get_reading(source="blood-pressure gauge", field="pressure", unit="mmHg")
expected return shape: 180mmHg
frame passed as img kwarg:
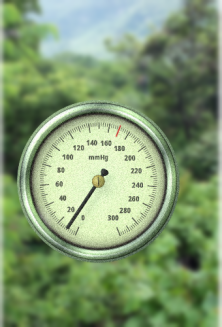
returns 10mmHg
